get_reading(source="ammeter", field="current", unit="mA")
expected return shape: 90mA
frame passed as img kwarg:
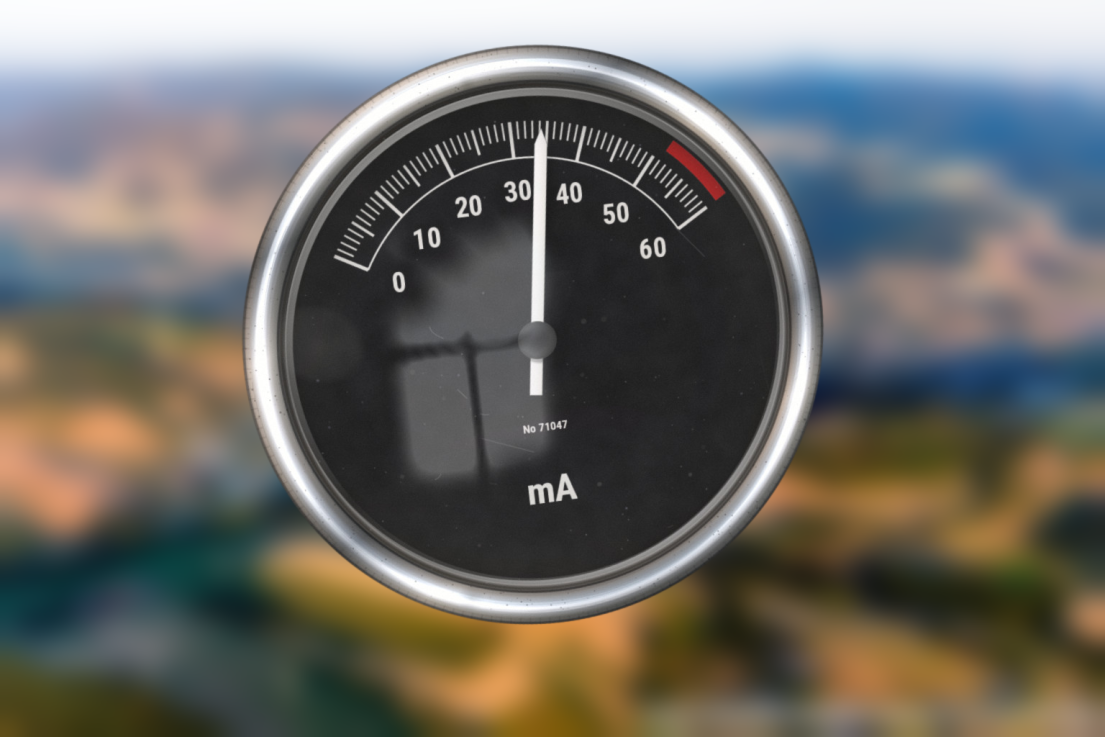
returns 34mA
